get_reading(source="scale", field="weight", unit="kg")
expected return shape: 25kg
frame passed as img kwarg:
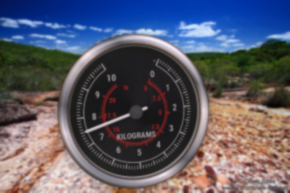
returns 7.5kg
